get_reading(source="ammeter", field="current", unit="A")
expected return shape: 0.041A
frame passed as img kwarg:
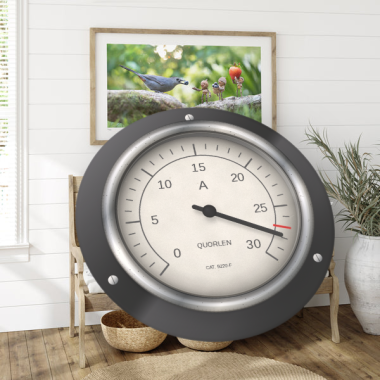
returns 28A
